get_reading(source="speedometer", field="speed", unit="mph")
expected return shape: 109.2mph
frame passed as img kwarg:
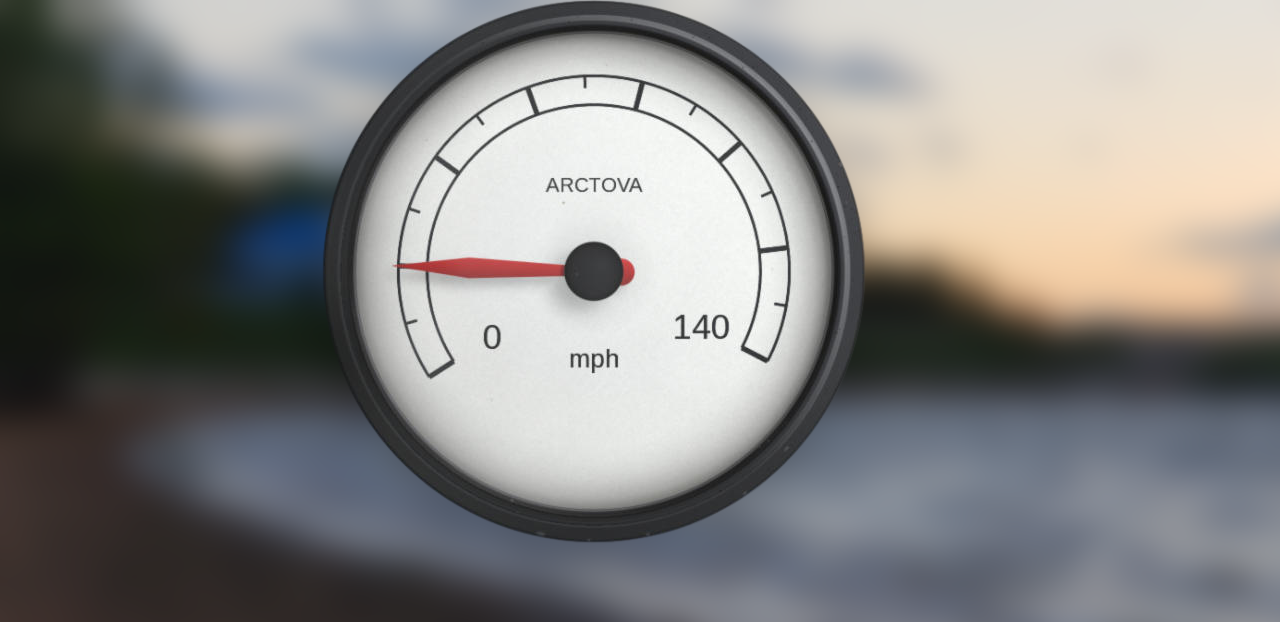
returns 20mph
